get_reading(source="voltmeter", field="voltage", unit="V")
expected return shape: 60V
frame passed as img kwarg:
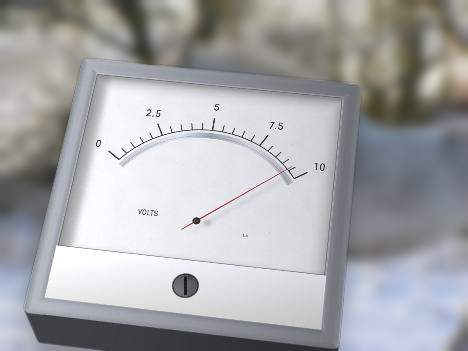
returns 9.5V
